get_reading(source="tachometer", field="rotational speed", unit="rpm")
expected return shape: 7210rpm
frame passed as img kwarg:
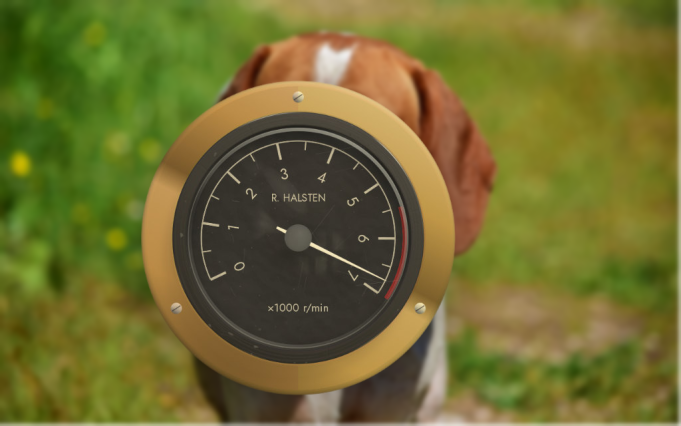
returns 6750rpm
